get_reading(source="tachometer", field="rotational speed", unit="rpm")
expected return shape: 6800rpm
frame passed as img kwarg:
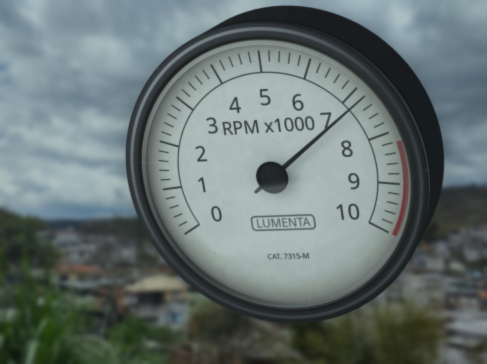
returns 7200rpm
